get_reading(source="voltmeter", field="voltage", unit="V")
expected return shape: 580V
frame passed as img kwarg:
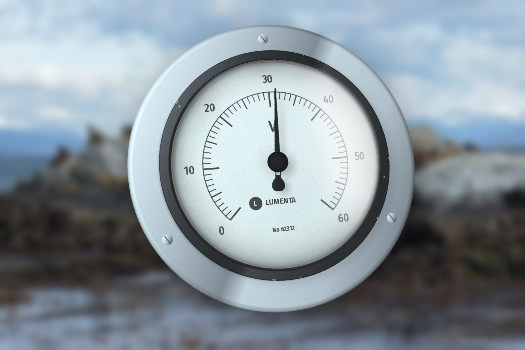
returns 31V
